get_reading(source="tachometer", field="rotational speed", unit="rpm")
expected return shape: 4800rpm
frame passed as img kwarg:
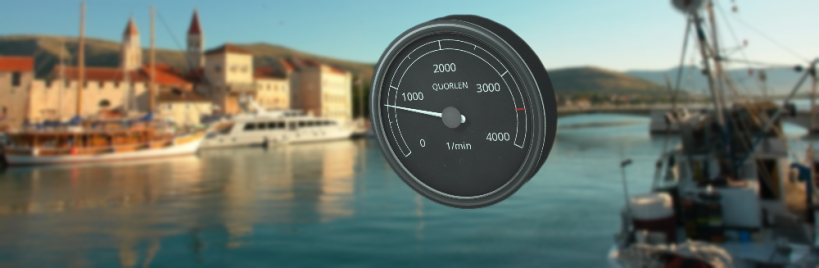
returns 750rpm
